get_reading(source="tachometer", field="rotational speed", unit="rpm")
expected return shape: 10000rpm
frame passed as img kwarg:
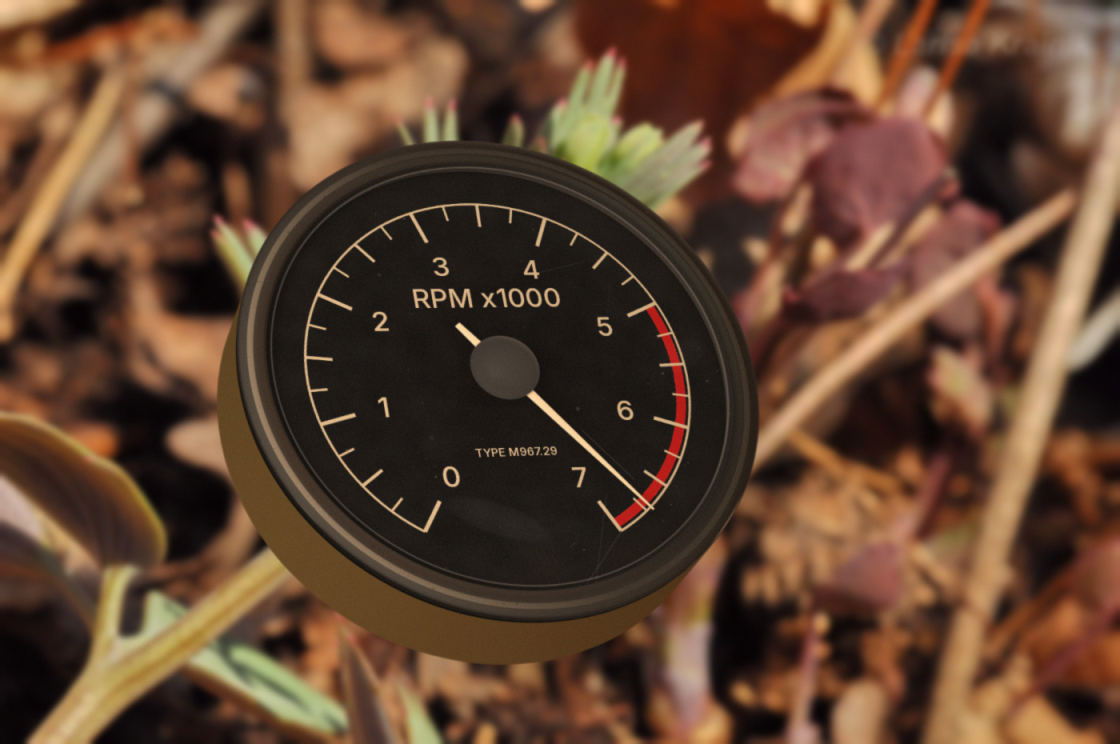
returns 6750rpm
